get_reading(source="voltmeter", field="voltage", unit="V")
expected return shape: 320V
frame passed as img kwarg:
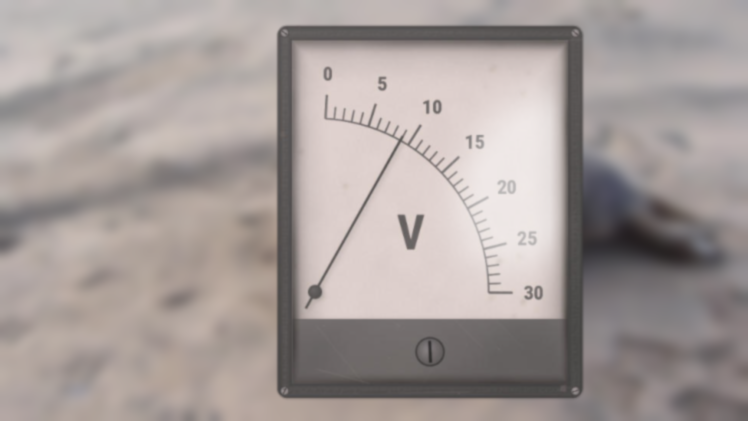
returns 9V
